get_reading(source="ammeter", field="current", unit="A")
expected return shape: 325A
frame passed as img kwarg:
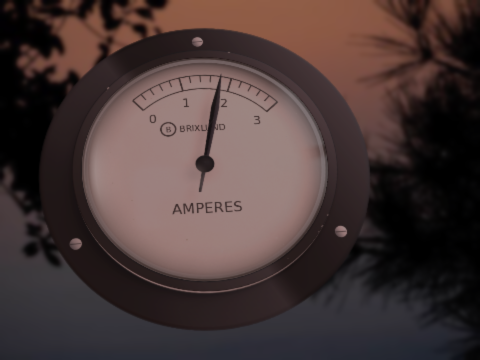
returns 1.8A
